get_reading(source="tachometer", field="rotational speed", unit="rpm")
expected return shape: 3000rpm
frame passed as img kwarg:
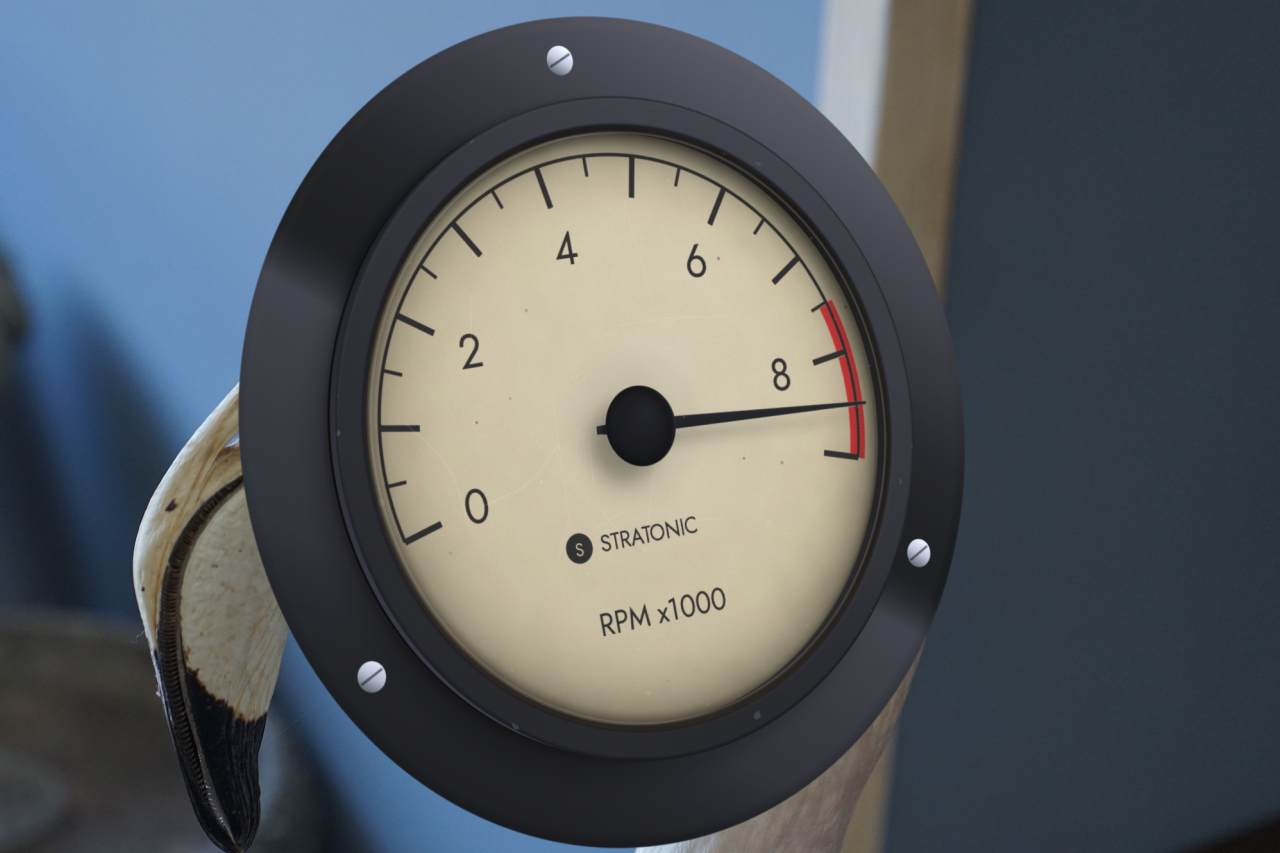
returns 8500rpm
